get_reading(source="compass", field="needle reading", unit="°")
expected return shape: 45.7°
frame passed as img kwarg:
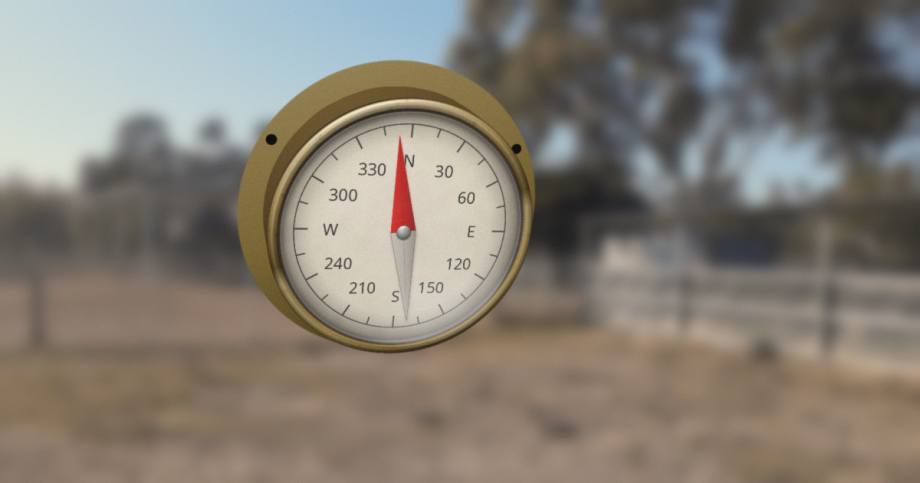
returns 352.5°
